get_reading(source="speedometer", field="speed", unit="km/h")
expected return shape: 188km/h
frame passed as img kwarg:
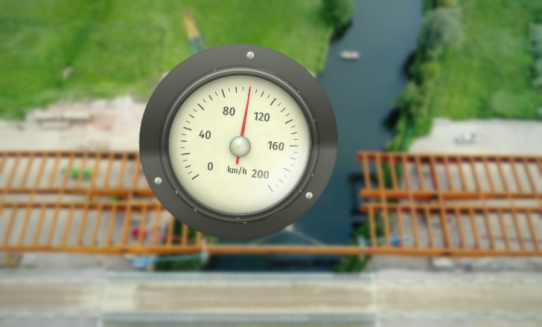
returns 100km/h
